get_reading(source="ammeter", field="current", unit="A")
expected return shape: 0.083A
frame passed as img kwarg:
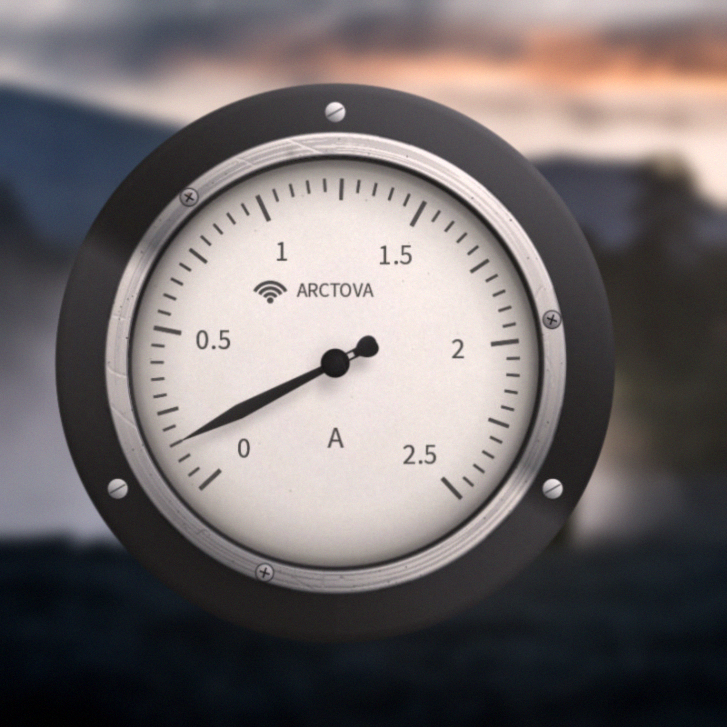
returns 0.15A
